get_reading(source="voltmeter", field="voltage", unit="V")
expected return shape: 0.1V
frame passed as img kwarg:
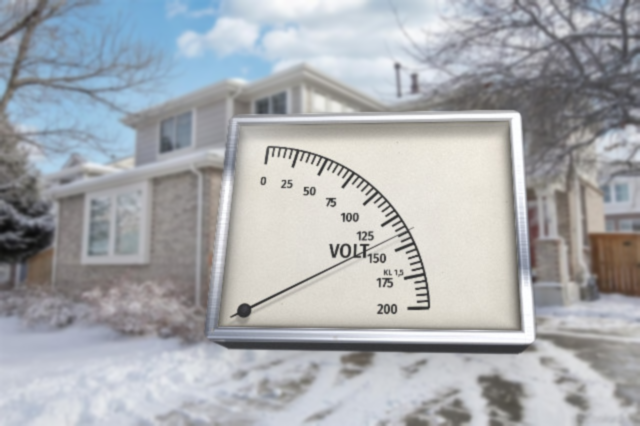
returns 140V
